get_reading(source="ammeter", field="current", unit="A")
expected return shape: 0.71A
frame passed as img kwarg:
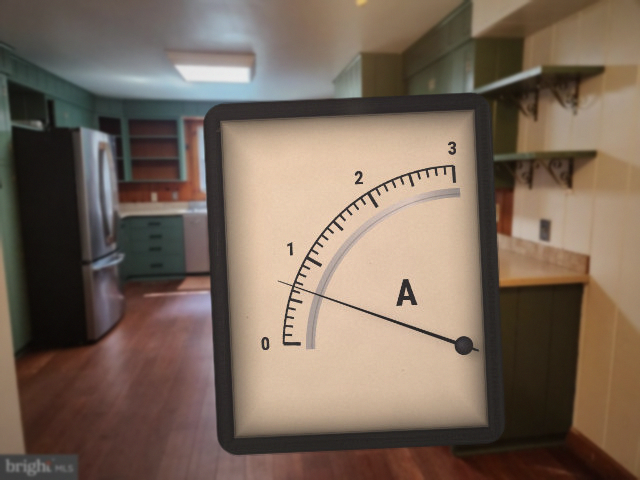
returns 0.65A
